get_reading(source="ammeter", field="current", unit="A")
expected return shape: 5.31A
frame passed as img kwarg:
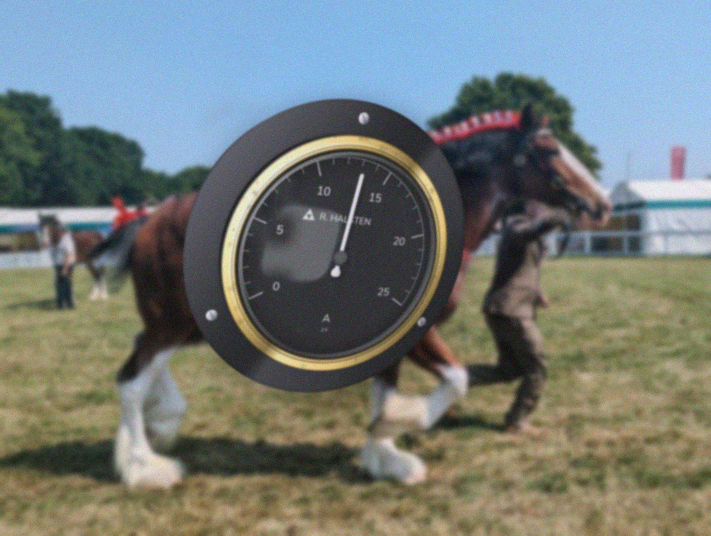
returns 13A
